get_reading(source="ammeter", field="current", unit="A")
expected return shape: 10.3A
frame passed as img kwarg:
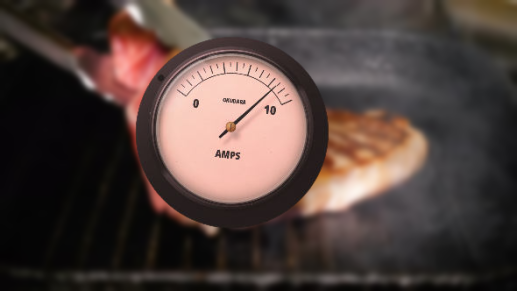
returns 8.5A
